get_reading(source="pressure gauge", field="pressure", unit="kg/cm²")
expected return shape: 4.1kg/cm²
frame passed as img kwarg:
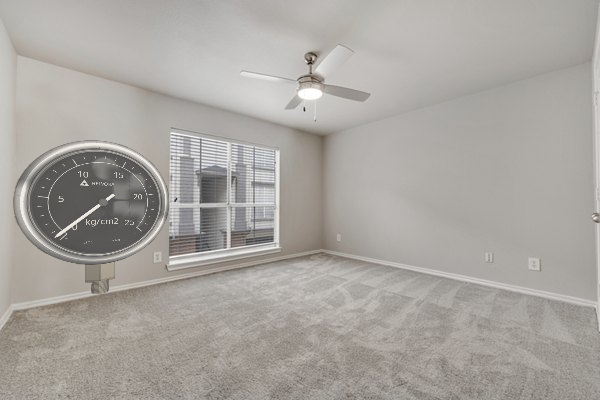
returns 0.5kg/cm²
